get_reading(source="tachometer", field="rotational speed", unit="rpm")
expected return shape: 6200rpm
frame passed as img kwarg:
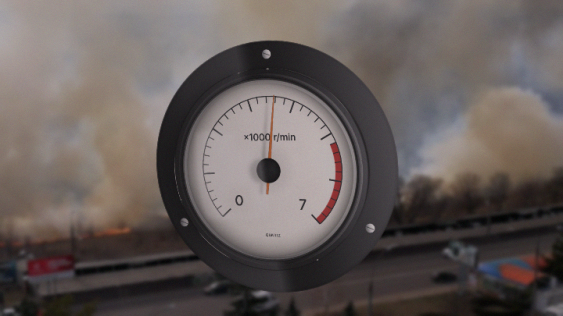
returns 3600rpm
